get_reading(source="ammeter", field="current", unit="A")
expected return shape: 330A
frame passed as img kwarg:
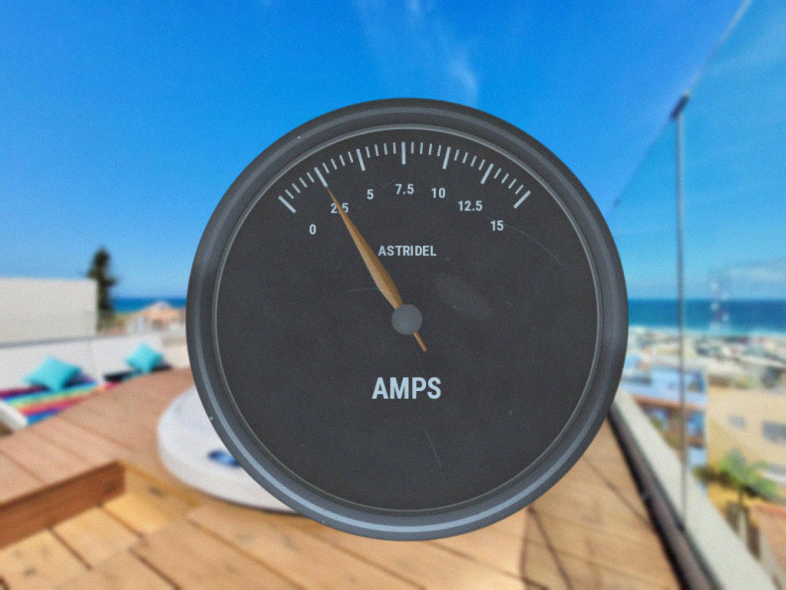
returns 2.5A
